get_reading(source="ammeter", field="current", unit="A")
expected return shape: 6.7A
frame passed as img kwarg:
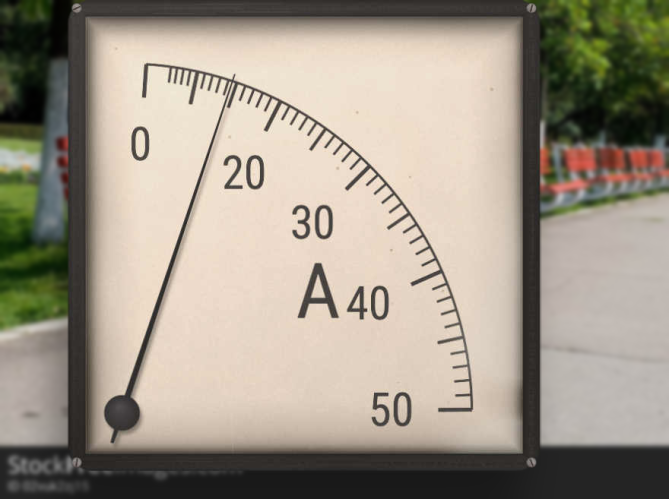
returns 14.5A
